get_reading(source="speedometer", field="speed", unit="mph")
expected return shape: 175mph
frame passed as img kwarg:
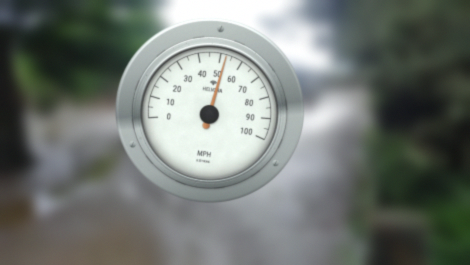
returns 52.5mph
